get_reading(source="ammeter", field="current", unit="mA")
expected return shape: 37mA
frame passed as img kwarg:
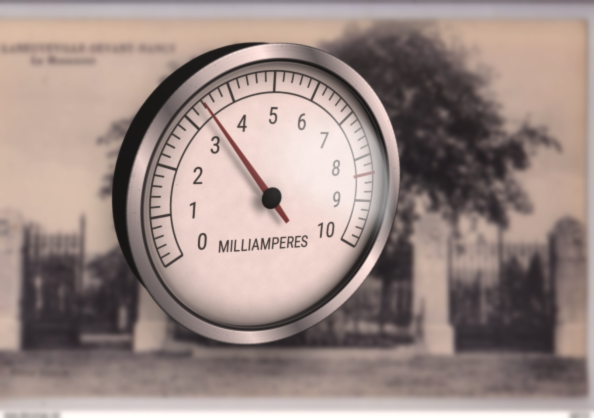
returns 3.4mA
